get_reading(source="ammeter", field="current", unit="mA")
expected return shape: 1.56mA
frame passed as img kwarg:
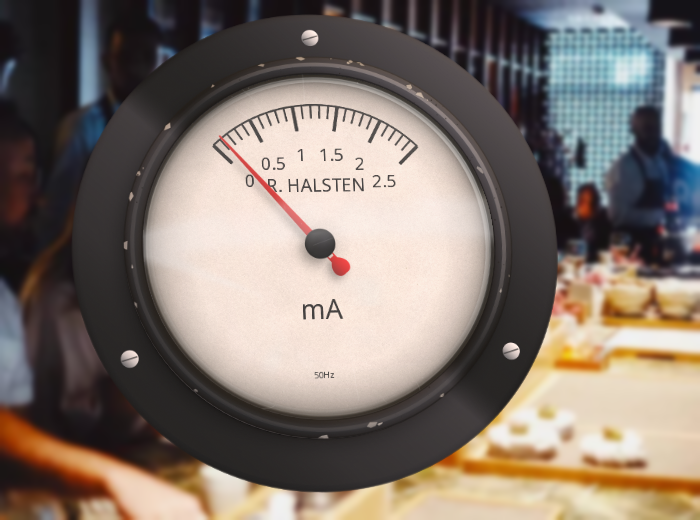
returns 0.1mA
